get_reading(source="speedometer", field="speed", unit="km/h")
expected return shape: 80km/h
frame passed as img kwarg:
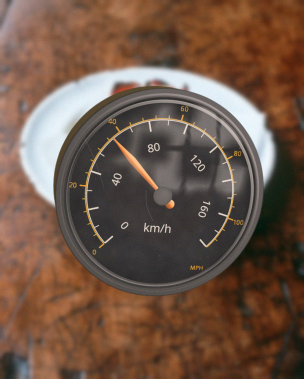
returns 60km/h
